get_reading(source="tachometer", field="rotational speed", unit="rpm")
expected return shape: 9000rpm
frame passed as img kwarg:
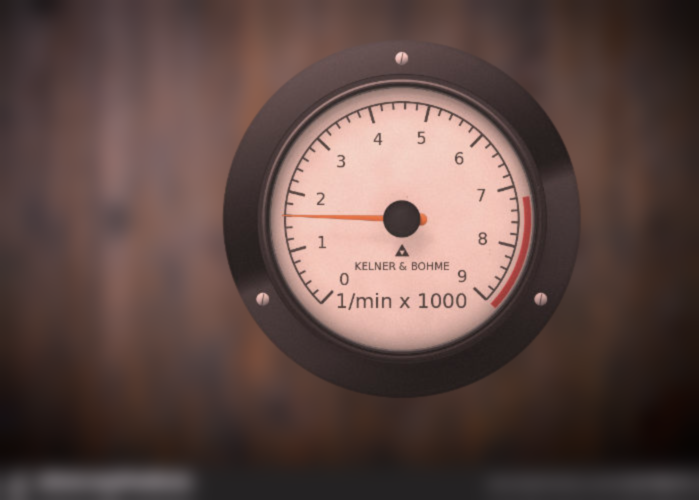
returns 1600rpm
